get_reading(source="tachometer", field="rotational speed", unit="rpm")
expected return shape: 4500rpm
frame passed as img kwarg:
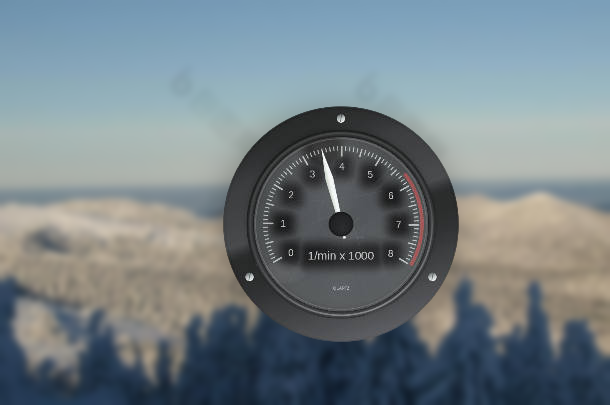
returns 3500rpm
